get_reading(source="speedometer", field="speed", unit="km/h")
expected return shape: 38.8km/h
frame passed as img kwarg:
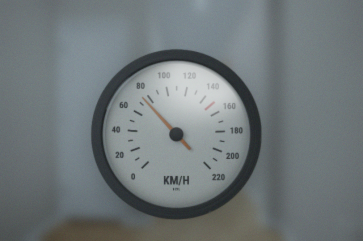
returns 75km/h
